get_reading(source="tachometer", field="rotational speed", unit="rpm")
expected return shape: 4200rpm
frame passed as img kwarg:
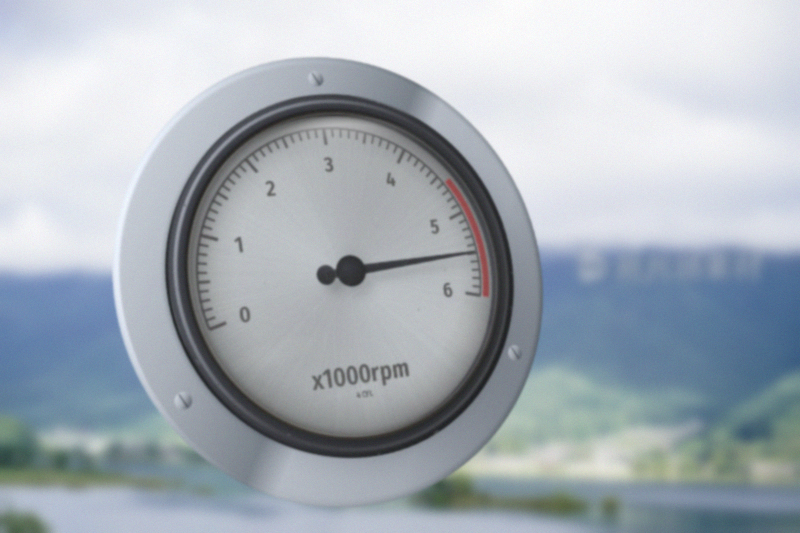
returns 5500rpm
